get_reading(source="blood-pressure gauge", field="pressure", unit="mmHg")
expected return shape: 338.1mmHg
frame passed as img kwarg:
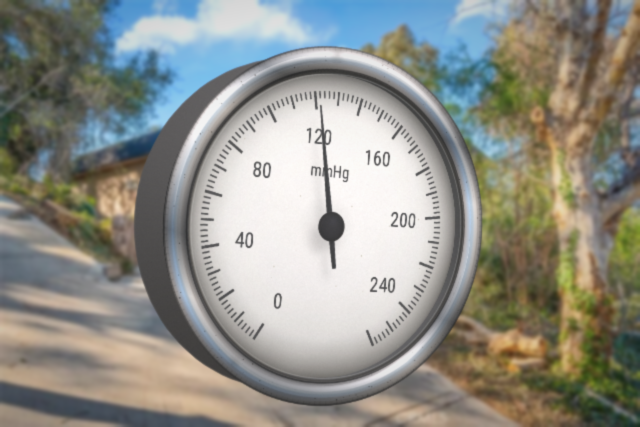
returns 120mmHg
